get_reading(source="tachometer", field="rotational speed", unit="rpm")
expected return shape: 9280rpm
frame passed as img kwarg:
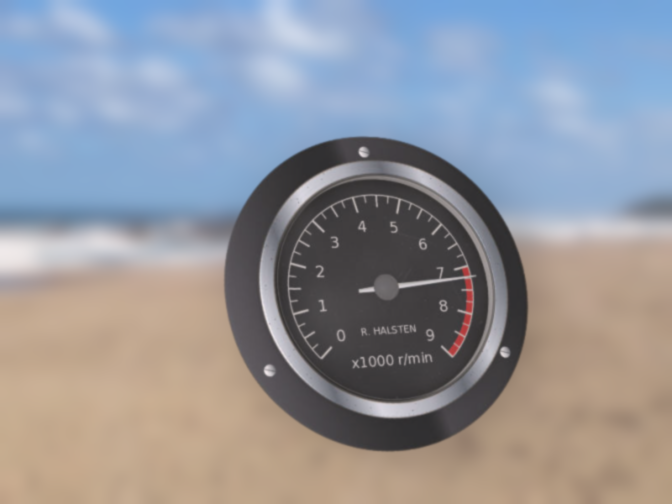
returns 7250rpm
